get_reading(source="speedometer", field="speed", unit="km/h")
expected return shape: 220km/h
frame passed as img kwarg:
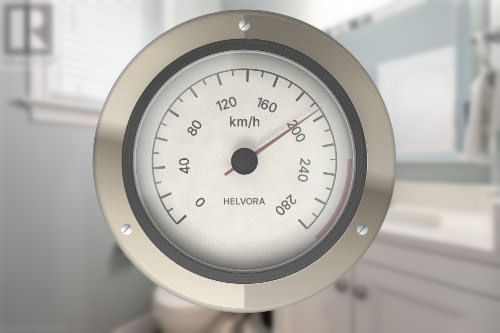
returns 195km/h
